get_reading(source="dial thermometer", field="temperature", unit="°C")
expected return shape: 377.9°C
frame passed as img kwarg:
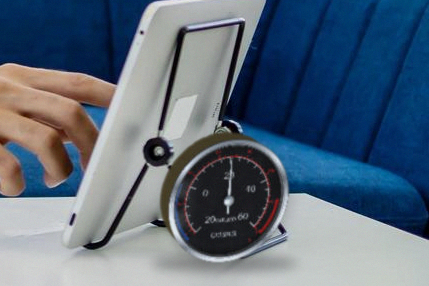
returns 20°C
